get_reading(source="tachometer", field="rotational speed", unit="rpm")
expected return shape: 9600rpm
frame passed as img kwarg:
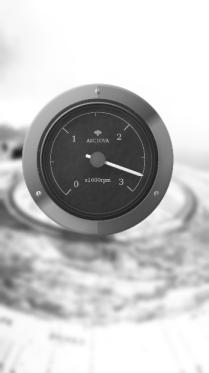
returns 2750rpm
